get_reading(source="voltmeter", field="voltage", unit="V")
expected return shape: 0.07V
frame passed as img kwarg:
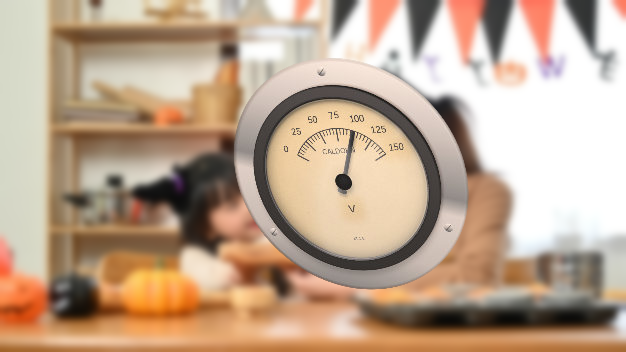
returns 100V
